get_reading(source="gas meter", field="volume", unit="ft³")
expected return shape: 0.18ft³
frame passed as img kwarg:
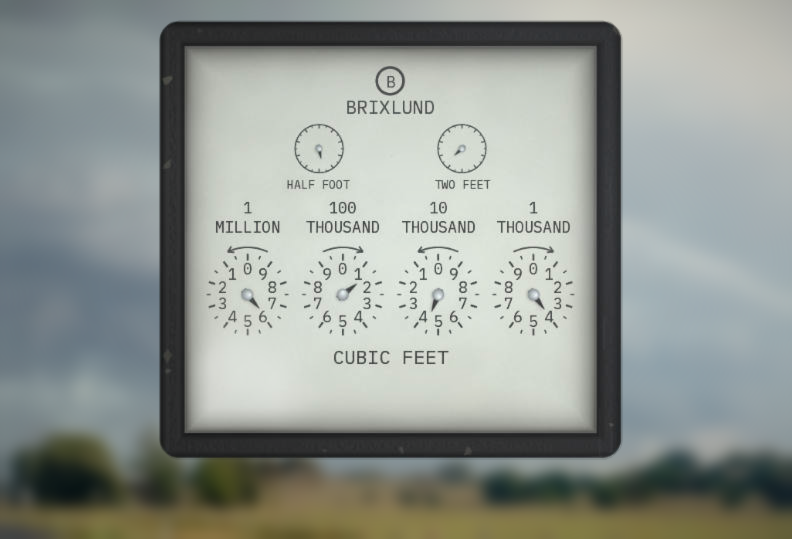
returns 614400ft³
